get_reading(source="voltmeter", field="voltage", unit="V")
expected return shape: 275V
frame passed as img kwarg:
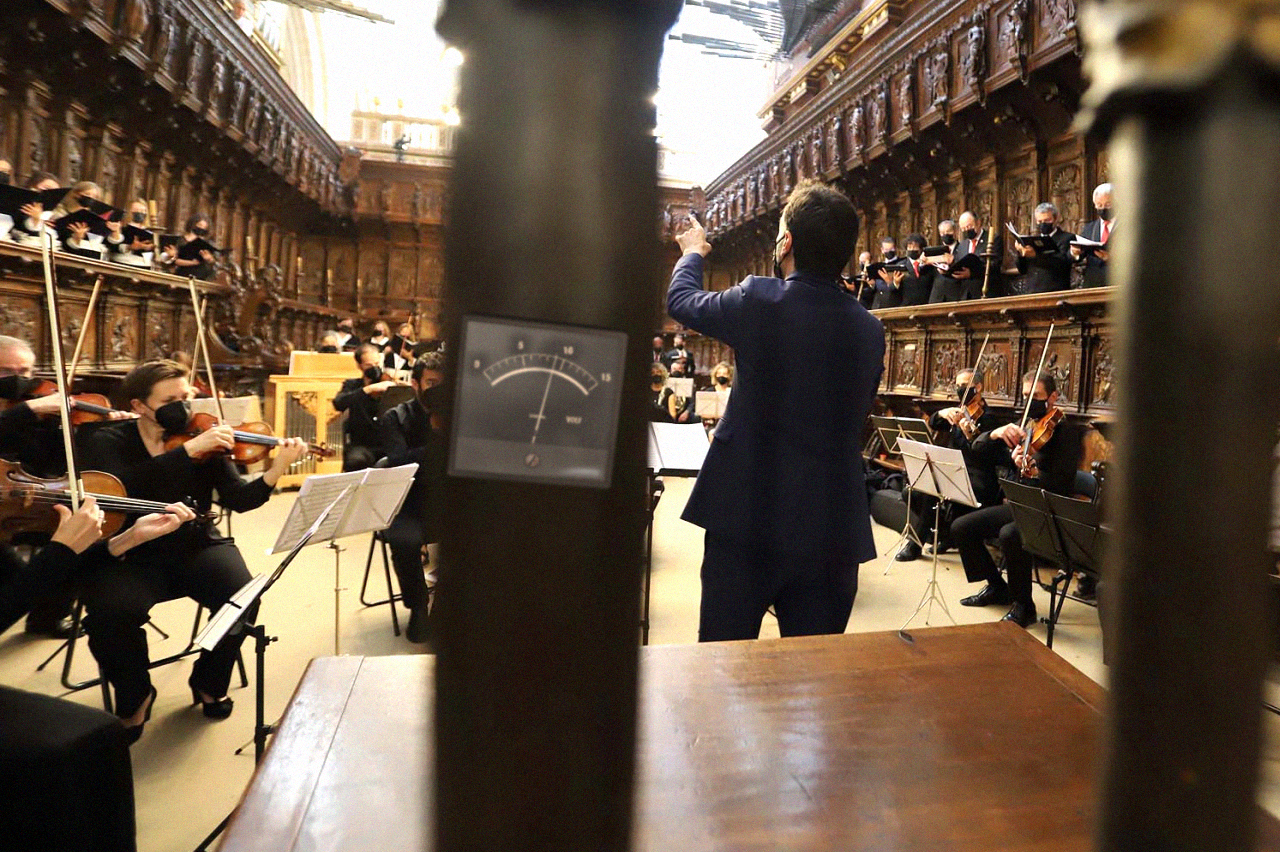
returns 9V
